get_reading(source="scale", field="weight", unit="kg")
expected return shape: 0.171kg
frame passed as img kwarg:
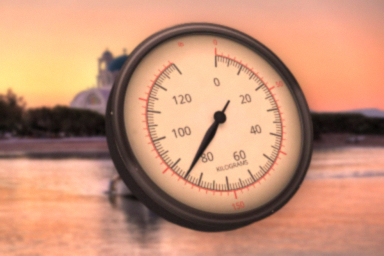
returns 85kg
